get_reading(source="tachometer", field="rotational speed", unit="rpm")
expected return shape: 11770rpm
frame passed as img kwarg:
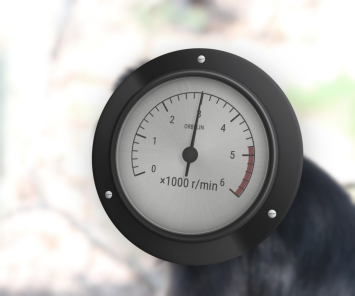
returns 3000rpm
